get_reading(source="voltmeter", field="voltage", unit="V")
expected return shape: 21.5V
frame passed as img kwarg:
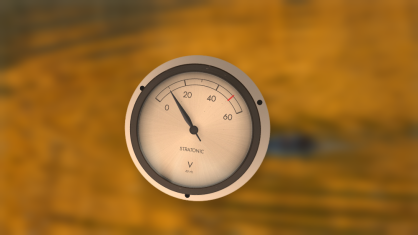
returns 10V
